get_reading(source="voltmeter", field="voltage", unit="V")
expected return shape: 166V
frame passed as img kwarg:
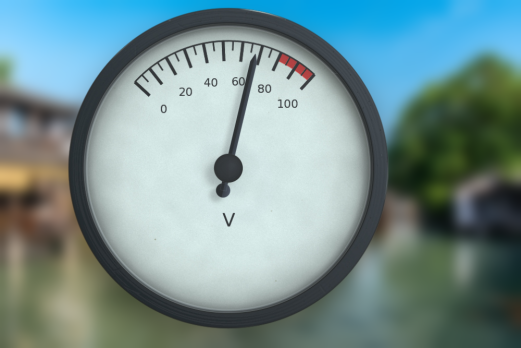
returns 67.5V
